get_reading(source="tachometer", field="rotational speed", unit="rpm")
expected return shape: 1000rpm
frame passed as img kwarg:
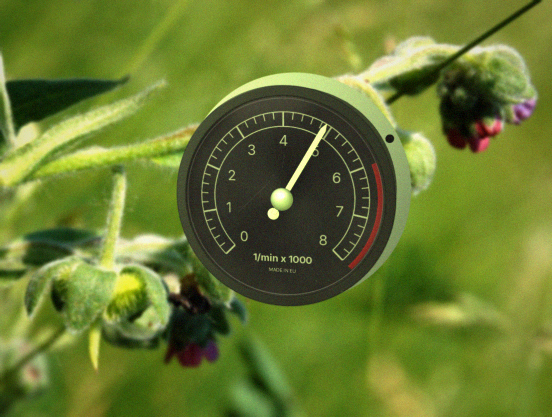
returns 4900rpm
